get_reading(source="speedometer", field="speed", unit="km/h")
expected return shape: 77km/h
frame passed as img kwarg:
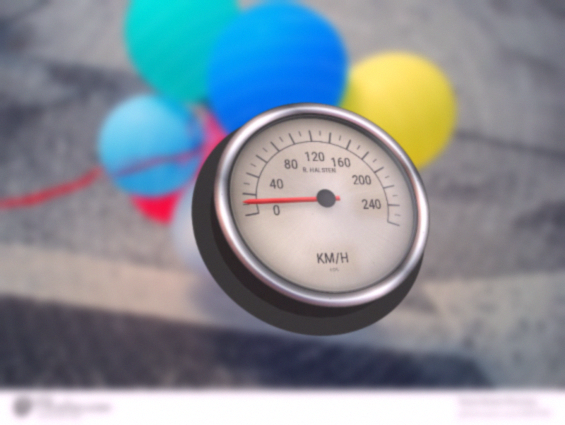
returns 10km/h
